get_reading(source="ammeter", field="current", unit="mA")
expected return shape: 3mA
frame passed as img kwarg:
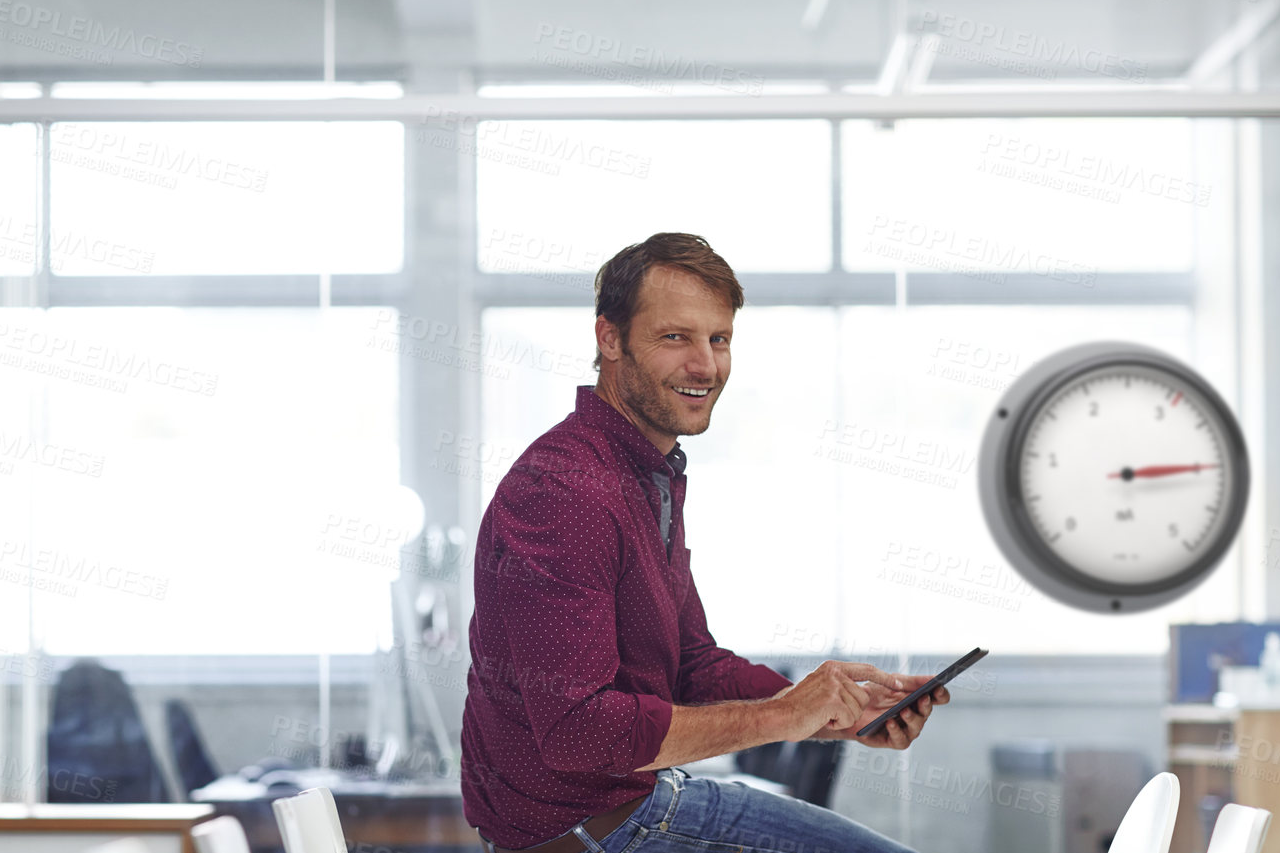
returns 4mA
